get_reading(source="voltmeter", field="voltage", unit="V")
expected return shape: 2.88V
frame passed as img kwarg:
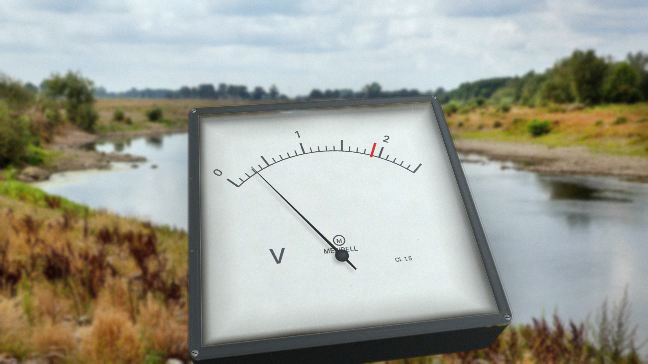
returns 0.3V
